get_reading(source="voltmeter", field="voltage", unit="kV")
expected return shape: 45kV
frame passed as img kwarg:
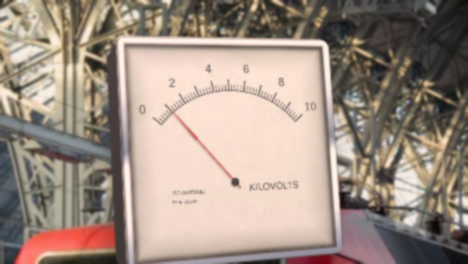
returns 1kV
